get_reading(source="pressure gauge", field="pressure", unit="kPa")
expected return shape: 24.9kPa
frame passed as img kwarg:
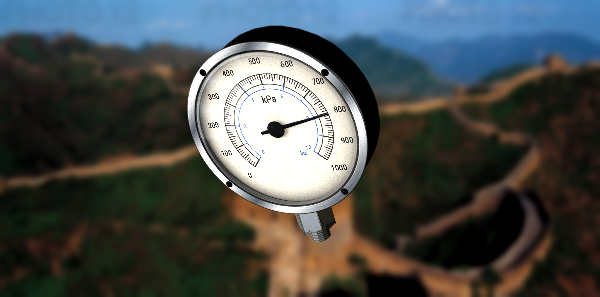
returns 800kPa
